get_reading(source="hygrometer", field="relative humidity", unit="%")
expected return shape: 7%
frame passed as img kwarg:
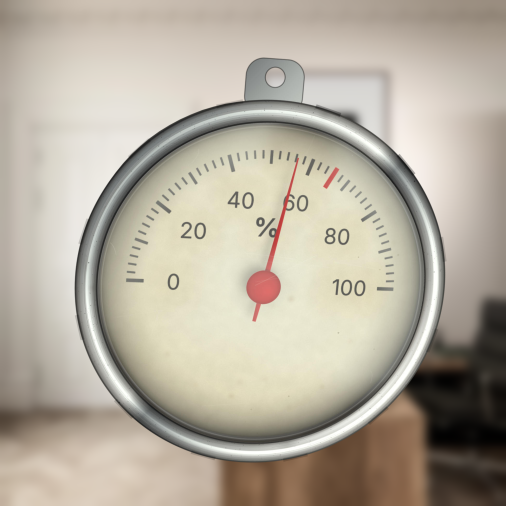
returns 56%
